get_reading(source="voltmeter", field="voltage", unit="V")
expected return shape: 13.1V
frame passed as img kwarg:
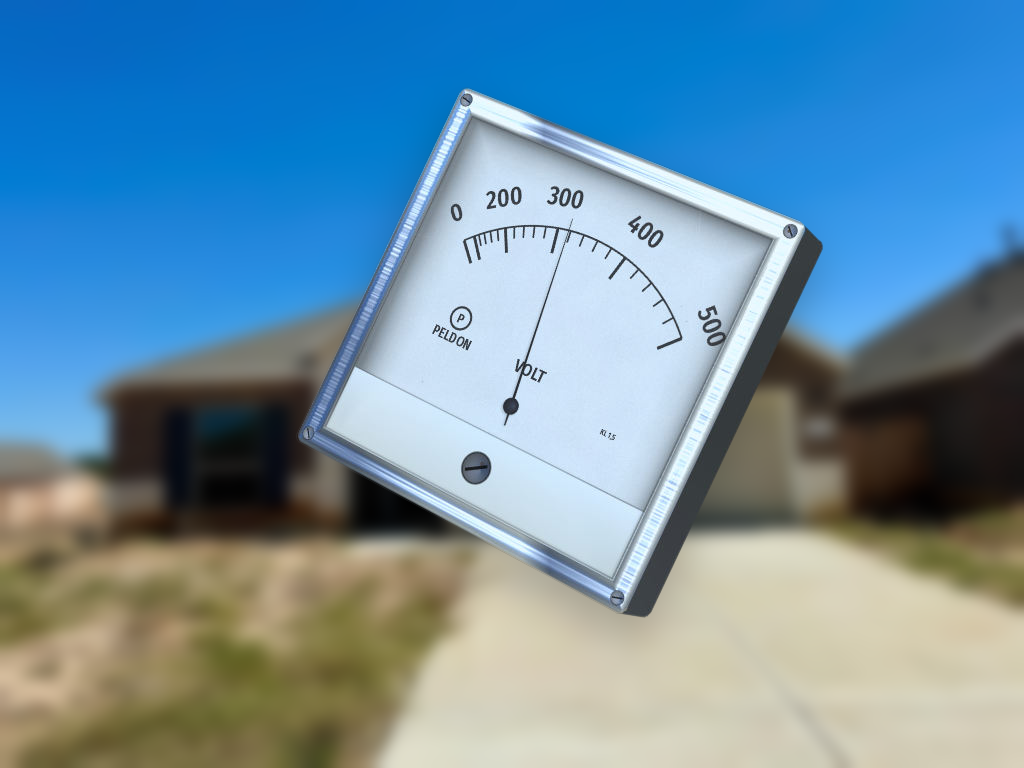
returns 320V
